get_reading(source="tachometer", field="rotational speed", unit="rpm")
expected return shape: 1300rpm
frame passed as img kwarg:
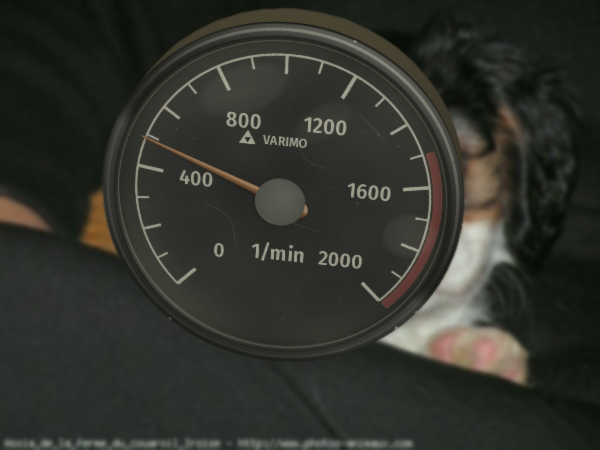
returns 500rpm
